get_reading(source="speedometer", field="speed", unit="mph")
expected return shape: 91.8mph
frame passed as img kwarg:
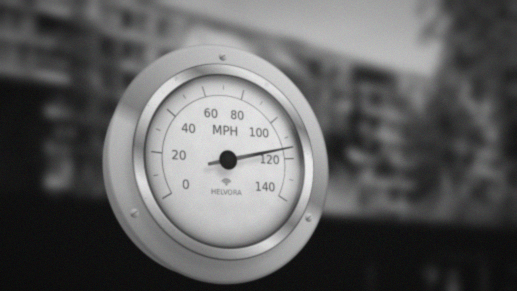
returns 115mph
